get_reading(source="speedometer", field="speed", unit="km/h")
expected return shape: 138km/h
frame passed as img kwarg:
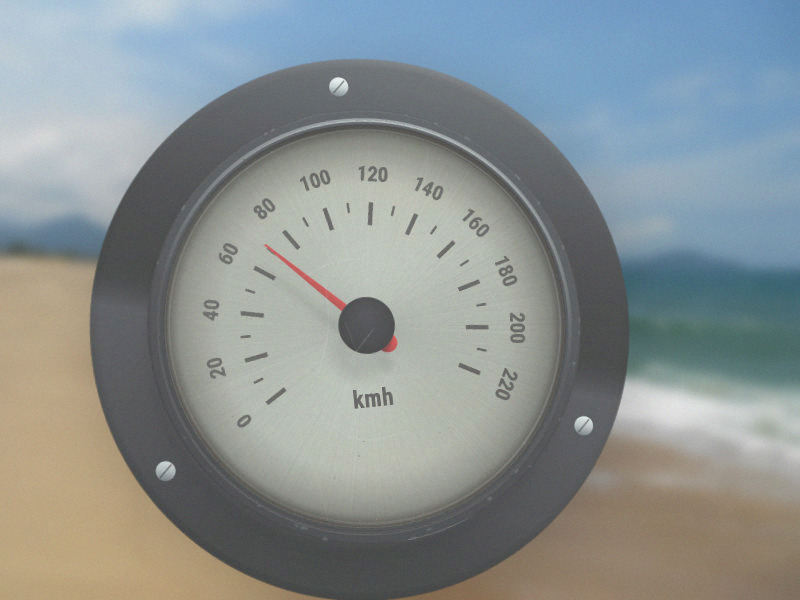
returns 70km/h
